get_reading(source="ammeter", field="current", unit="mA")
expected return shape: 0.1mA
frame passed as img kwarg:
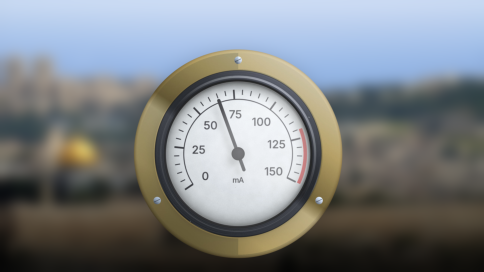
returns 65mA
